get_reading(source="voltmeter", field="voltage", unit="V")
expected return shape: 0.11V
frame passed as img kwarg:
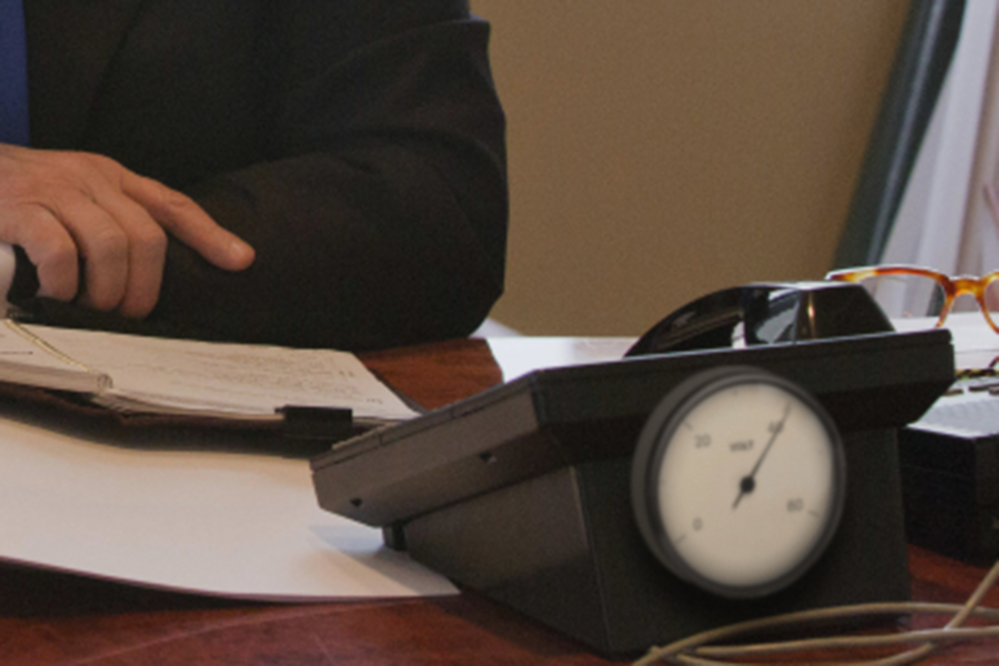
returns 40V
